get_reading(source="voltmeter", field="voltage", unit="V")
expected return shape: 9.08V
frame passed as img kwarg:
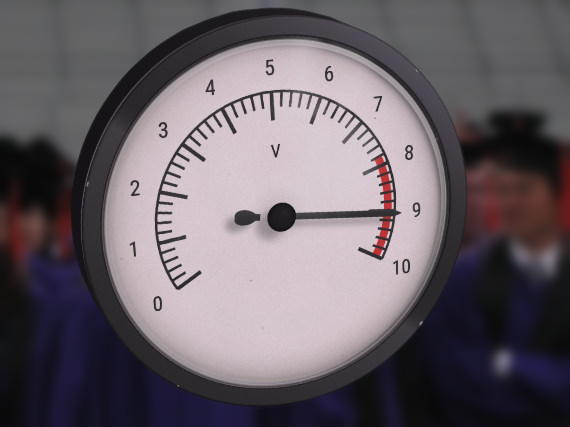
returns 9V
